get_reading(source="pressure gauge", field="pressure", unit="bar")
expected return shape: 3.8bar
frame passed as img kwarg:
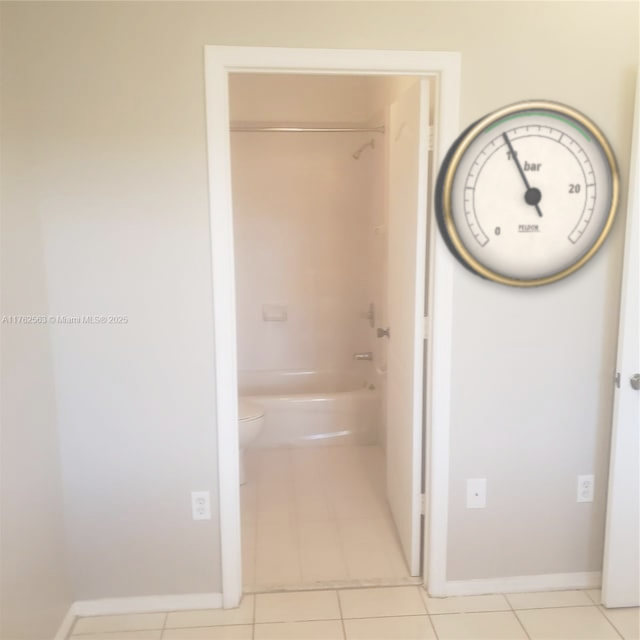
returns 10bar
